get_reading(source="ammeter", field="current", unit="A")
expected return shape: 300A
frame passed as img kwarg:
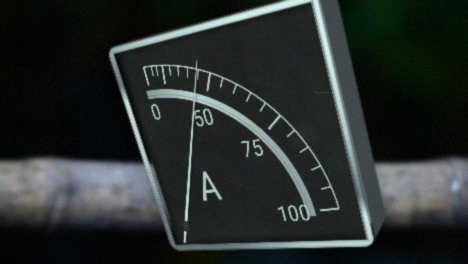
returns 45A
